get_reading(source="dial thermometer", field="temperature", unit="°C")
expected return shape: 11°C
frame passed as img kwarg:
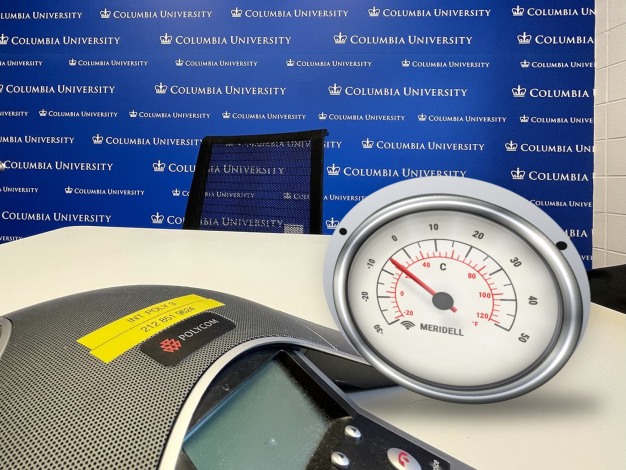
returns -5°C
